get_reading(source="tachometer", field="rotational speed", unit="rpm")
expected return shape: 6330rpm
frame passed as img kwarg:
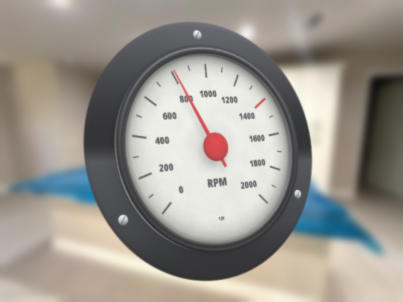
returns 800rpm
